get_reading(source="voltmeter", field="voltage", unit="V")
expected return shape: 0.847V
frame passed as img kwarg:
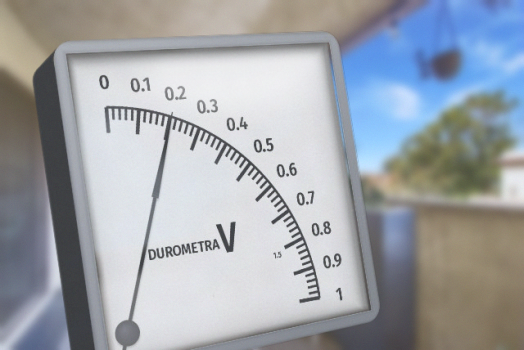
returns 0.2V
